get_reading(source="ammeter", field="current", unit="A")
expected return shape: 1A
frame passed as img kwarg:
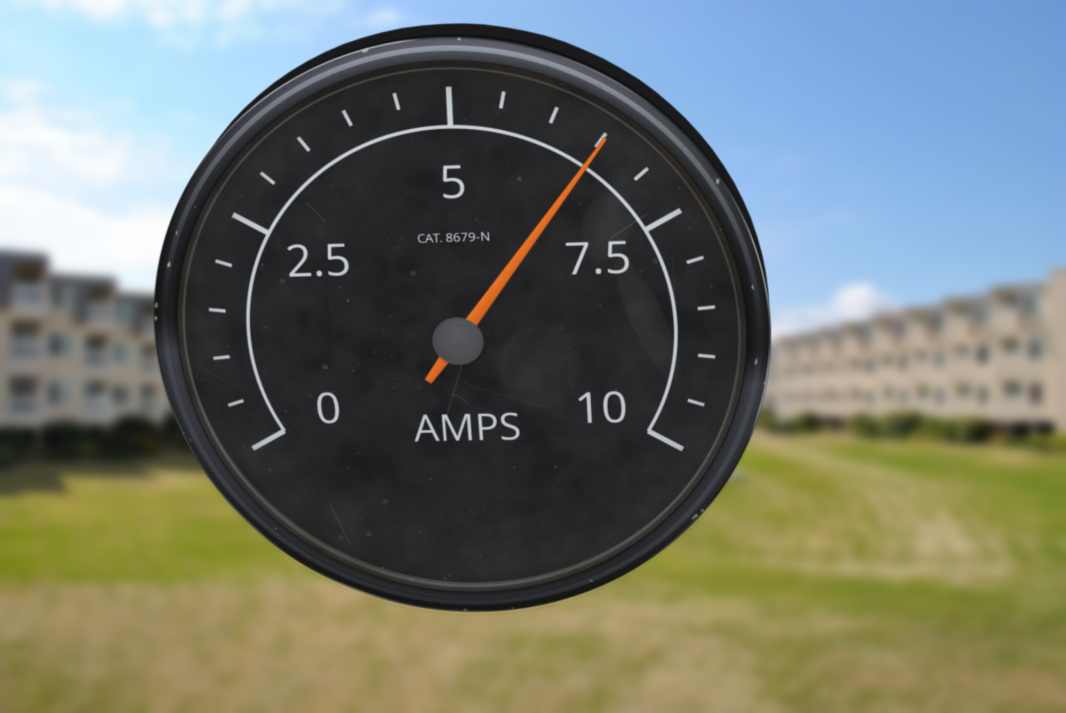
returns 6.5A
